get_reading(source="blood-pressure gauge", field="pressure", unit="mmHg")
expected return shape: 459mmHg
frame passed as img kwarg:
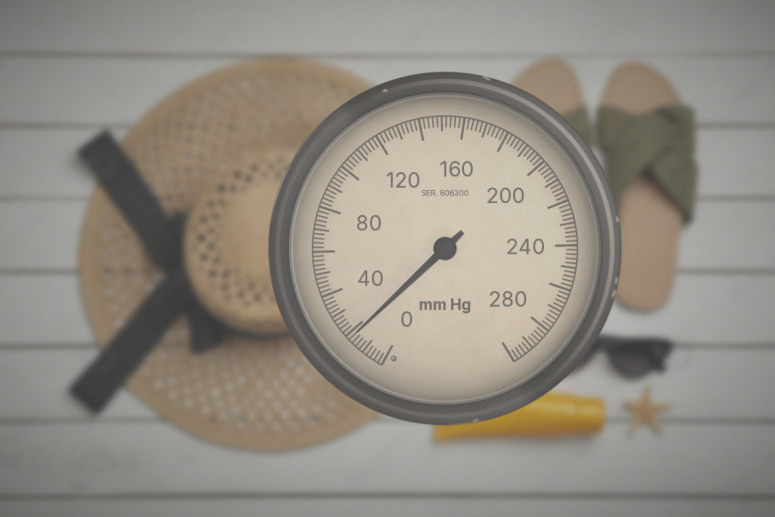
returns 18mmHg
